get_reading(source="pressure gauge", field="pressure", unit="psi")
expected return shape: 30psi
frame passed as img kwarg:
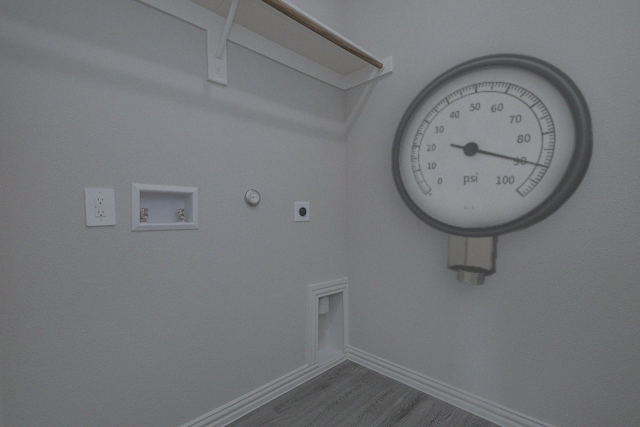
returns 90psi
